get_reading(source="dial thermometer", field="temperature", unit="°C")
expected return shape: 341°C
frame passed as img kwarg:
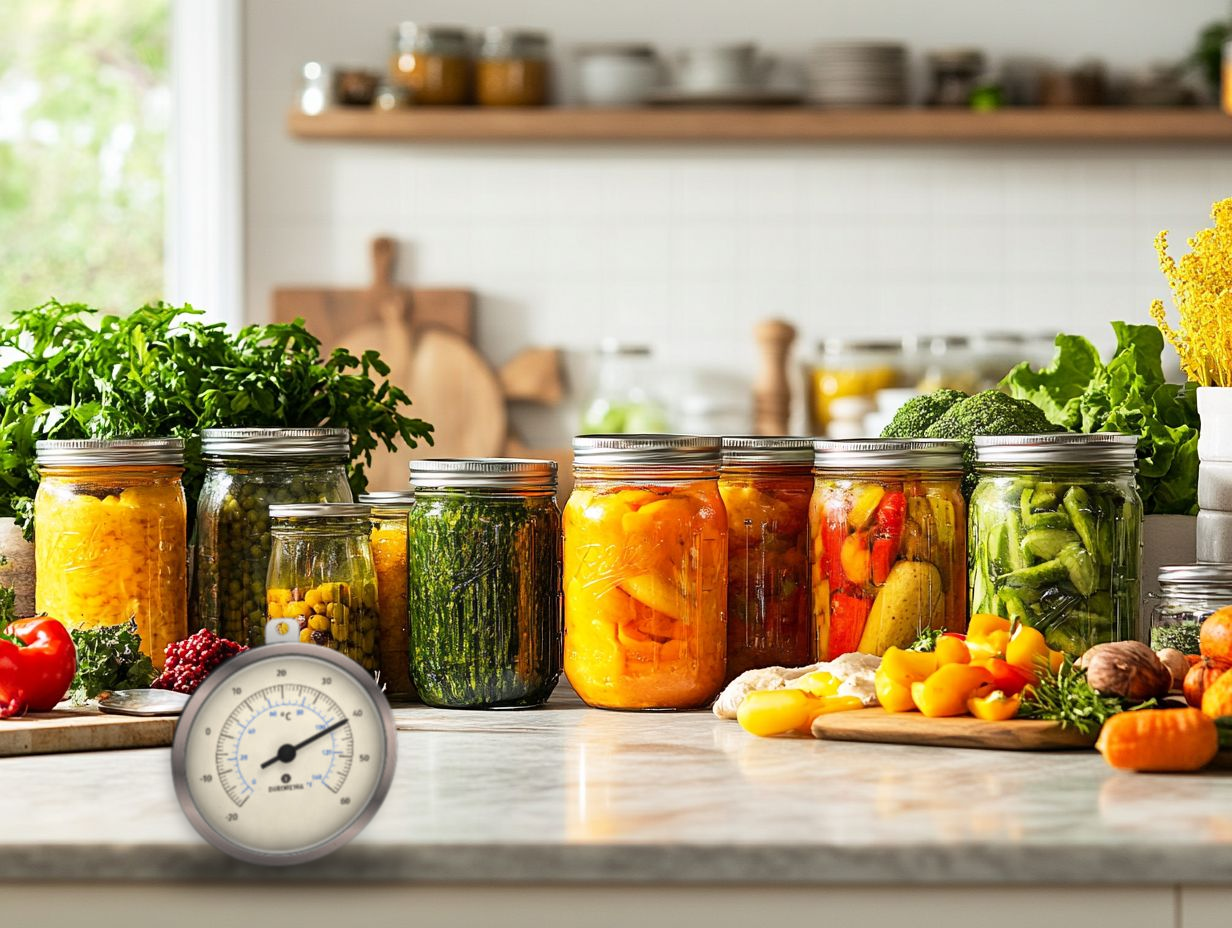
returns 40°C
